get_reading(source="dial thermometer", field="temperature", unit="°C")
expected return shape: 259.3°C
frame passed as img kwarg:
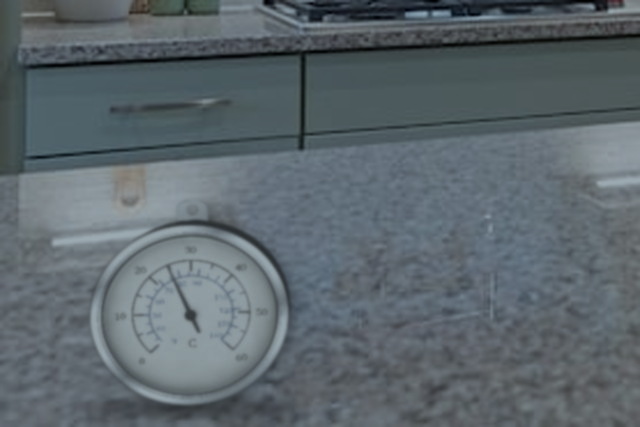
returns 25°C
